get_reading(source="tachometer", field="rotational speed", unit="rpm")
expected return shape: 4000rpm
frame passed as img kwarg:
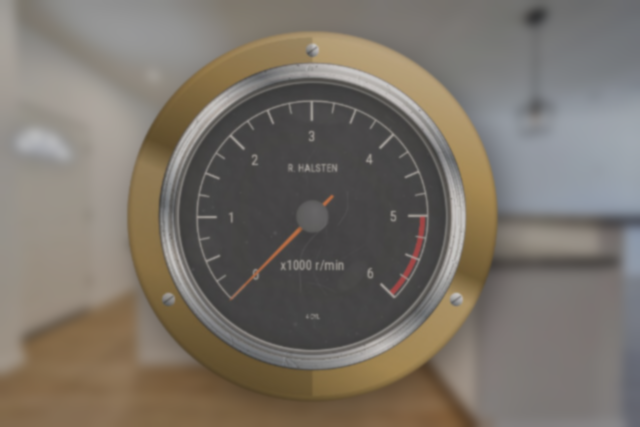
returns 0rpm
